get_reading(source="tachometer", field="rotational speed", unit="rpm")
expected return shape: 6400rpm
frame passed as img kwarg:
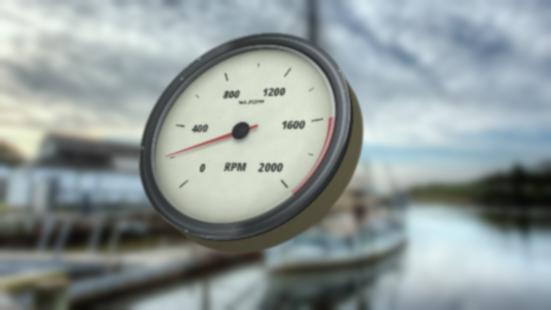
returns 200rpm
